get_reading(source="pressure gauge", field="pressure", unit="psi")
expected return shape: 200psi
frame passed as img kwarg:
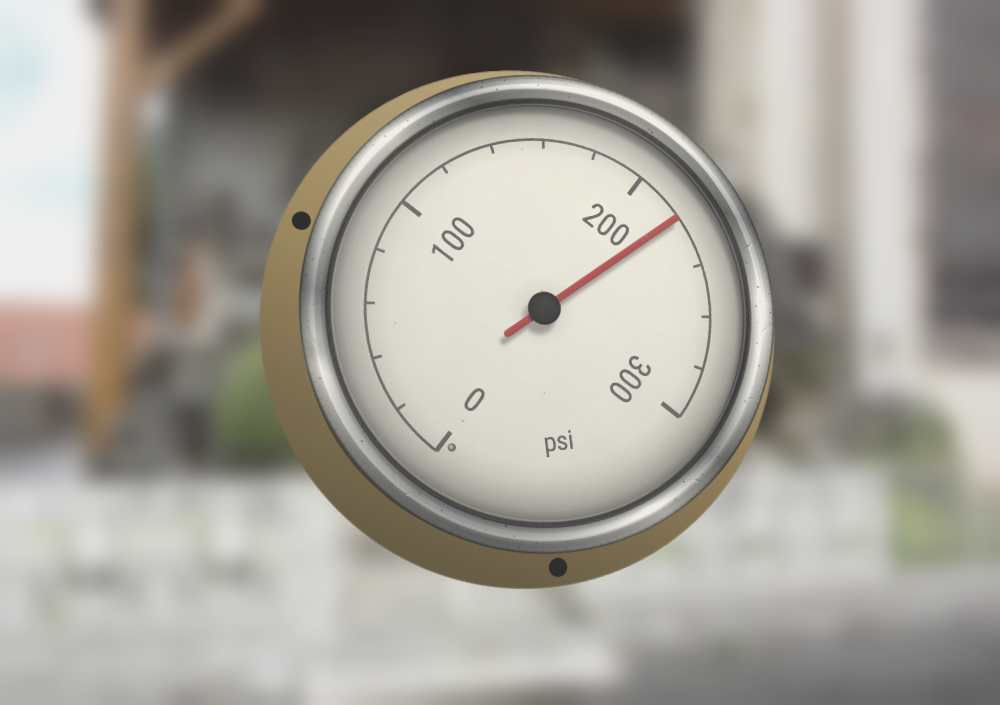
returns 220psi
